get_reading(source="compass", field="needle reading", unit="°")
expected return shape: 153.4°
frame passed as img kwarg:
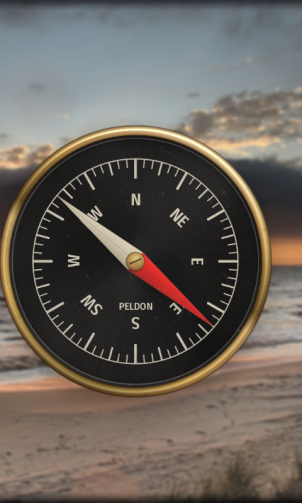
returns 130°
